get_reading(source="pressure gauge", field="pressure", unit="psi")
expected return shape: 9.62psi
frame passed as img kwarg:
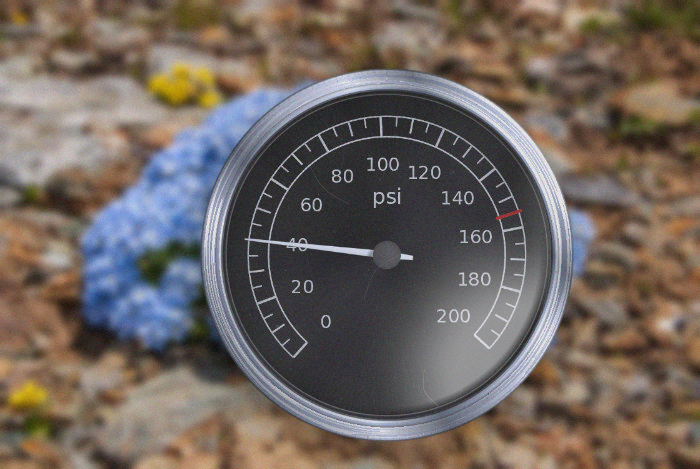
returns 40psi
